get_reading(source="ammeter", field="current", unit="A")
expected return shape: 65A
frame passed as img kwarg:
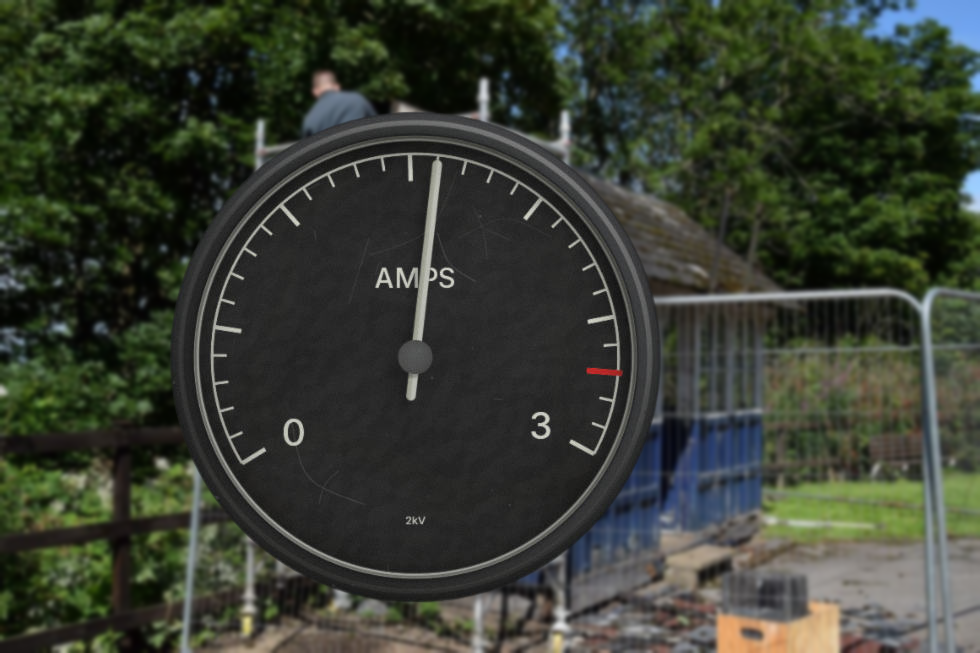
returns 1.6A
